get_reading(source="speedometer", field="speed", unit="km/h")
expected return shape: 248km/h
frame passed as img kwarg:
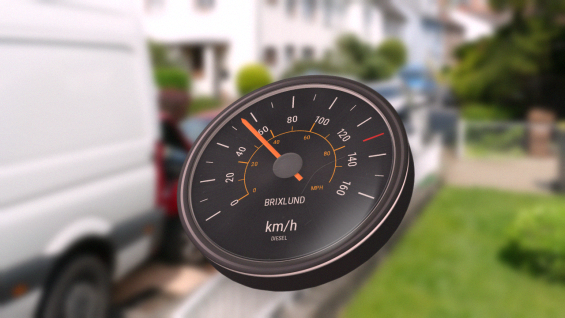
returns 55km/h
